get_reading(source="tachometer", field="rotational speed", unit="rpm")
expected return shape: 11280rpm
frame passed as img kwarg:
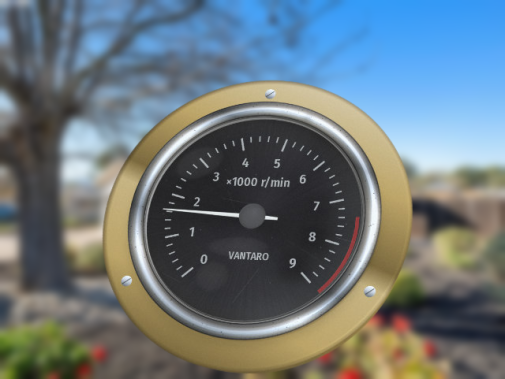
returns 1600rpm
